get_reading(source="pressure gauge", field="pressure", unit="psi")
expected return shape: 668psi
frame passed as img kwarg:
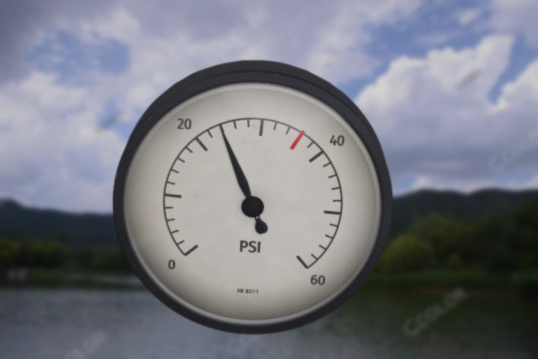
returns 24psi
